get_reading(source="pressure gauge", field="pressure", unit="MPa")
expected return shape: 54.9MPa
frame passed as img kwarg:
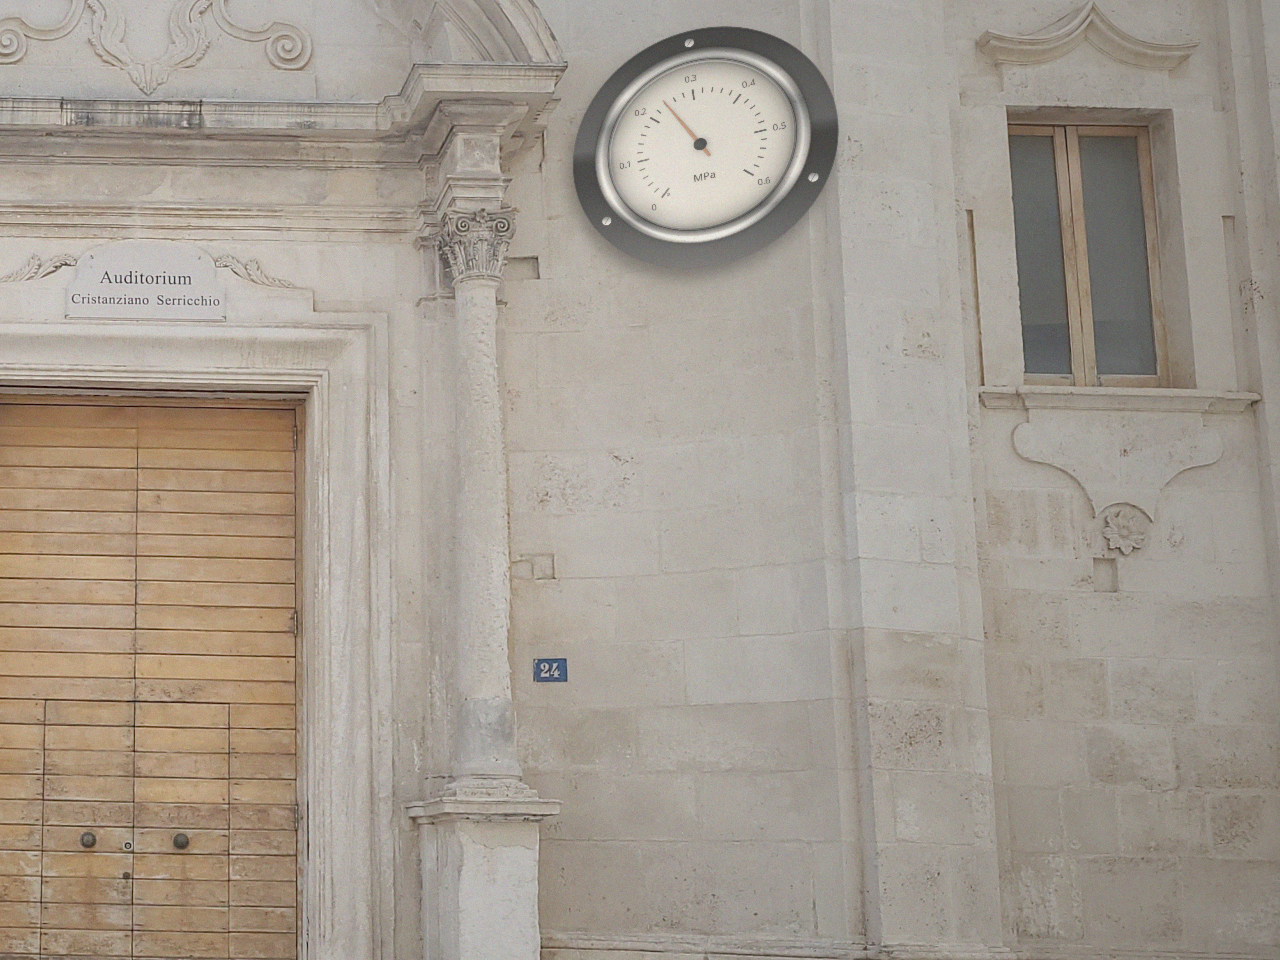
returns 0.24MPa
